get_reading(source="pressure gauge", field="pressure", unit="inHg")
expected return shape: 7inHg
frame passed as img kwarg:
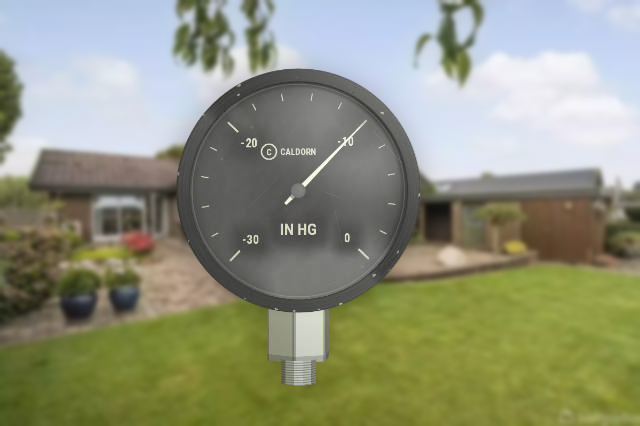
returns -10inHg
